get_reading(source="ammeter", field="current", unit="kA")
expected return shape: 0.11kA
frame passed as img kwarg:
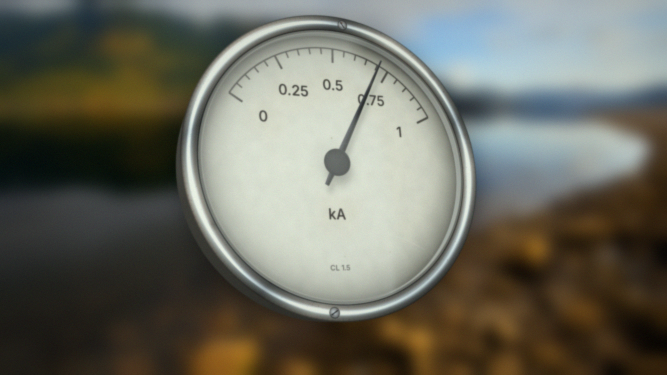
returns 0.7kA
